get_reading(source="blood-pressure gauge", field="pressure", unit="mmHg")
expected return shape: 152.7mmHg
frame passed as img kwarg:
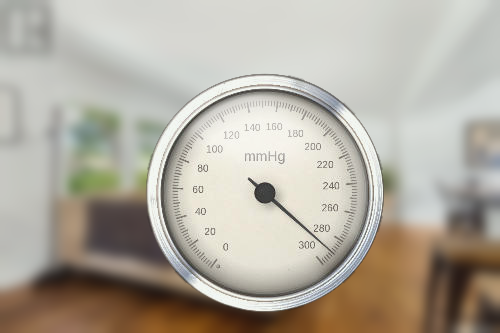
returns 290mmHg
